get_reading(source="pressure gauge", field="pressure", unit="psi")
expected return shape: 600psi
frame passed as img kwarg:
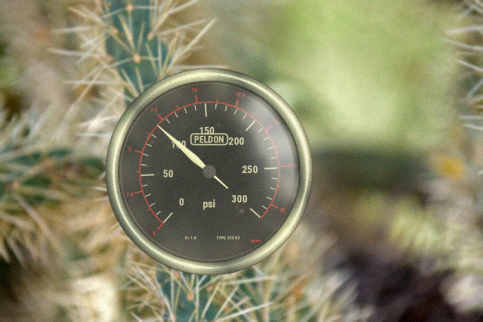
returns 100psi
